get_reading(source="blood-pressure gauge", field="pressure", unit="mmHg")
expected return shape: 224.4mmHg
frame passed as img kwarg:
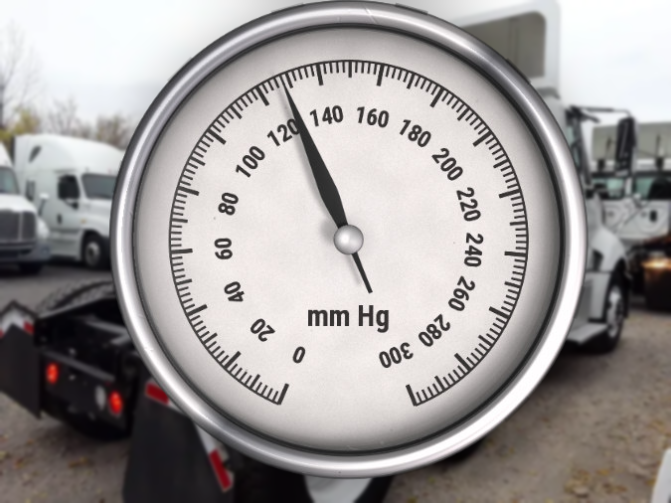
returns 128mmHg
